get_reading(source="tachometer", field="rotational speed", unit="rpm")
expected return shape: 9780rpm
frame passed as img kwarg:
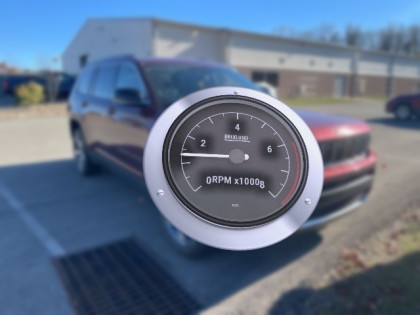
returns 1250rpm
